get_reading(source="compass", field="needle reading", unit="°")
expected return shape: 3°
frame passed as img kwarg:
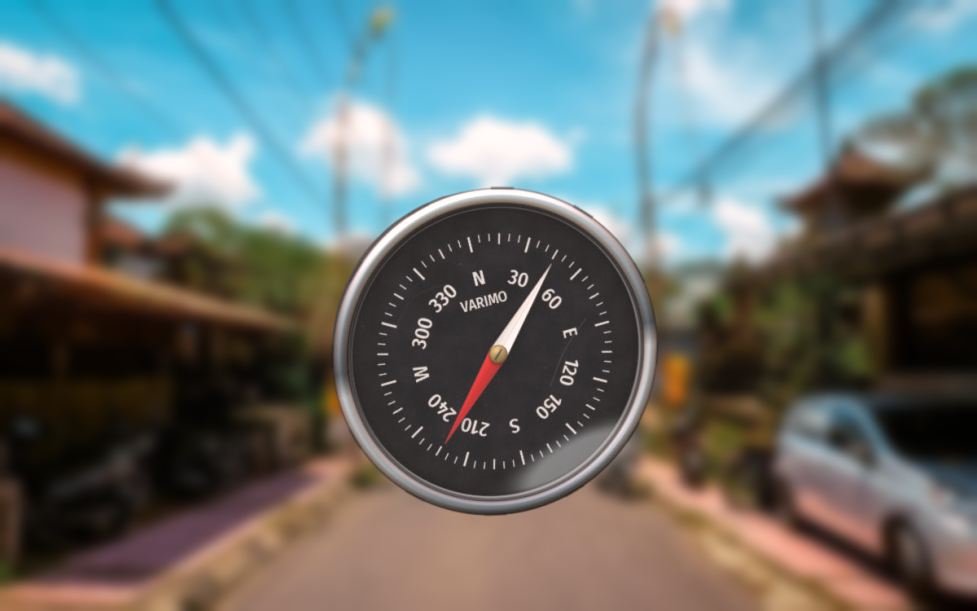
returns 225°
